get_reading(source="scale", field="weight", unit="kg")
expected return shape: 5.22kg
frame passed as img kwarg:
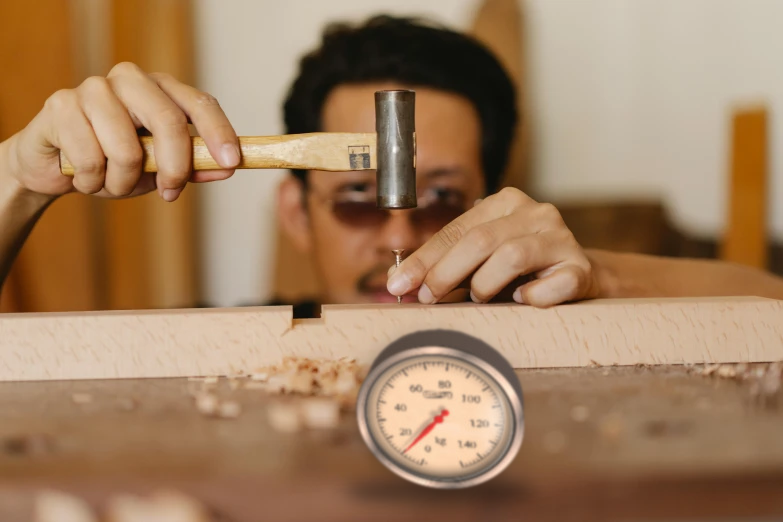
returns 10kg
